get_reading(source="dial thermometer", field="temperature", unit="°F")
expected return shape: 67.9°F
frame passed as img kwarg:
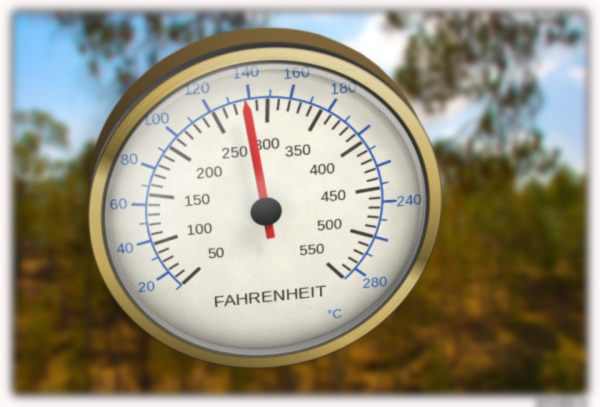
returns 280°F
